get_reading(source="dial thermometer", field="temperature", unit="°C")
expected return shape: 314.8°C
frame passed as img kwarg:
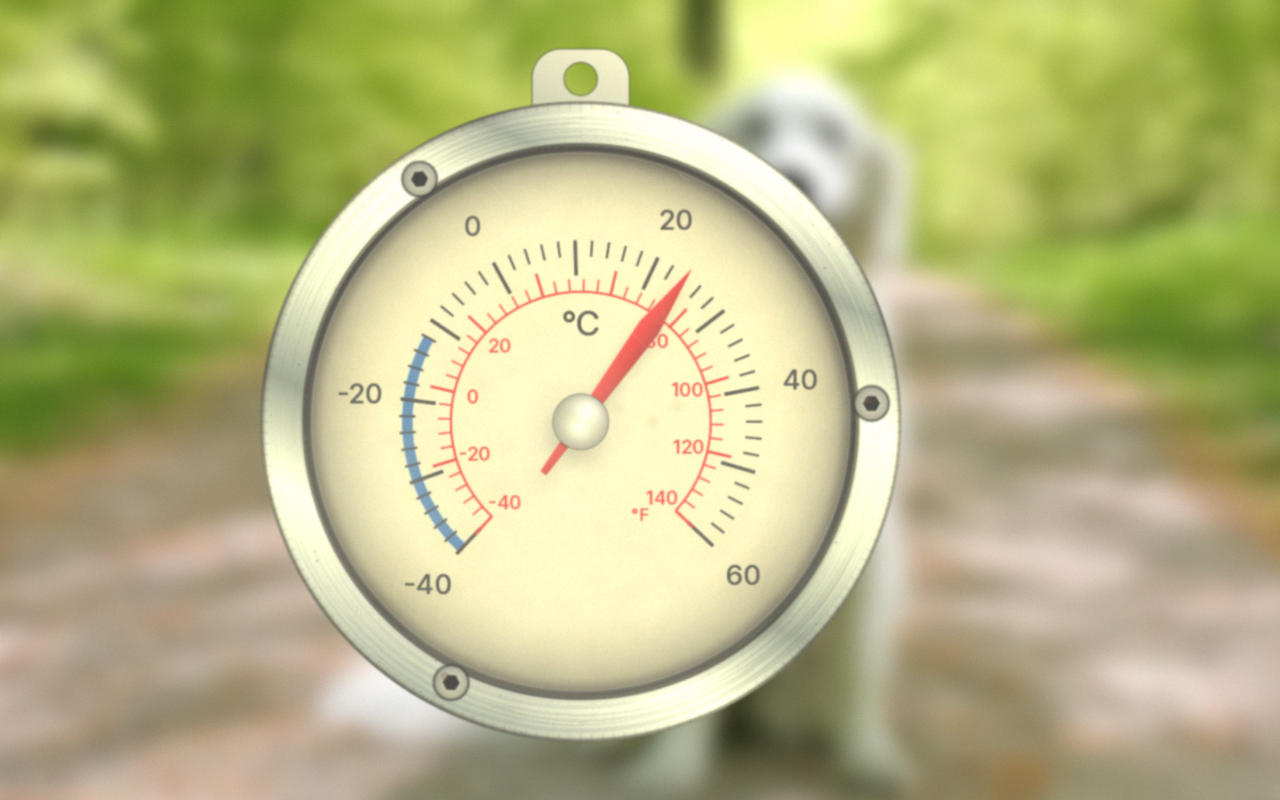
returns 24°C
